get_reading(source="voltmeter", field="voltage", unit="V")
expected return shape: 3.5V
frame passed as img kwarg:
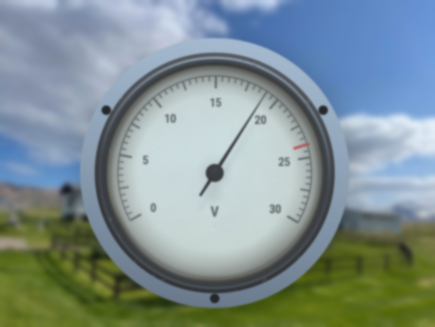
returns 19V
